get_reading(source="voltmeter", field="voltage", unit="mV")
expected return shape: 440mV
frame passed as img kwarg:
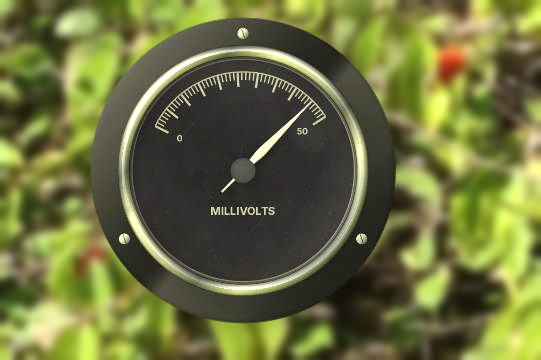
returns 45mV
